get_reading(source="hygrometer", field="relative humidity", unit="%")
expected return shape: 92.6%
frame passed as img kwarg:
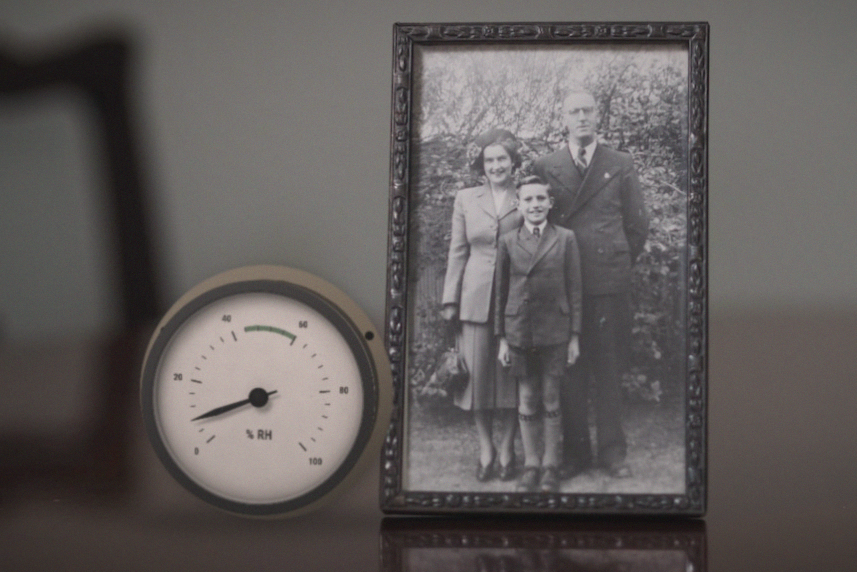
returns 8%
